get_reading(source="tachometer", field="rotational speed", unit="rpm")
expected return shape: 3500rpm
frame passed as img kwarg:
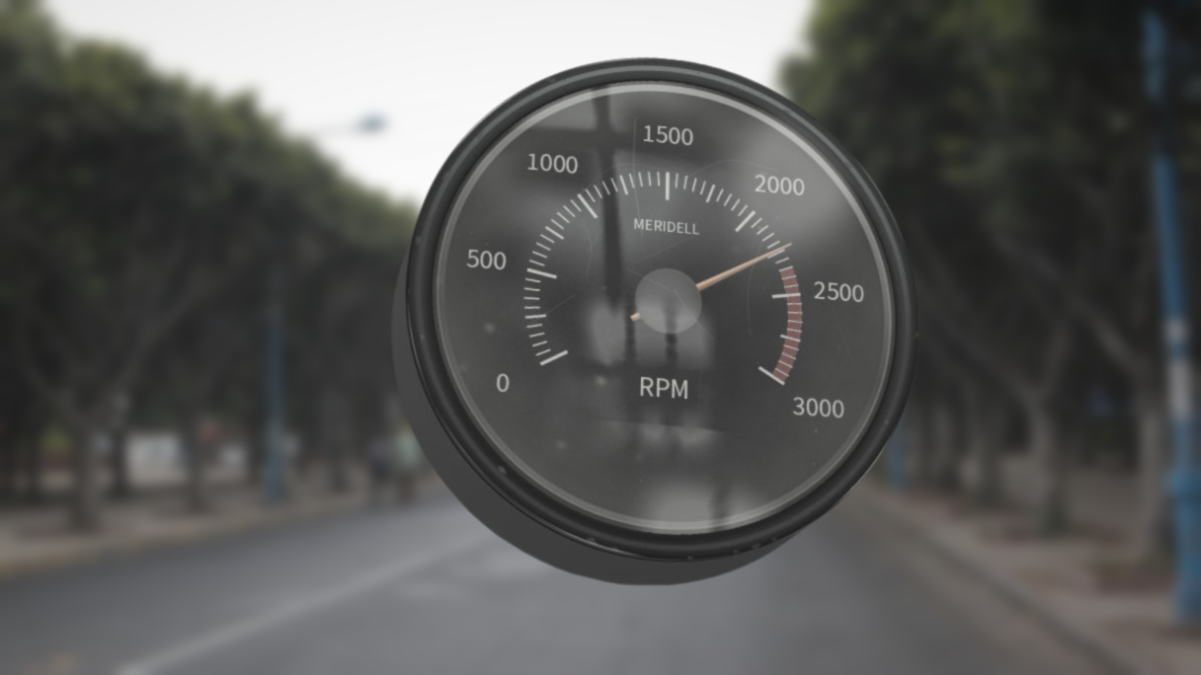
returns 2250rpm
